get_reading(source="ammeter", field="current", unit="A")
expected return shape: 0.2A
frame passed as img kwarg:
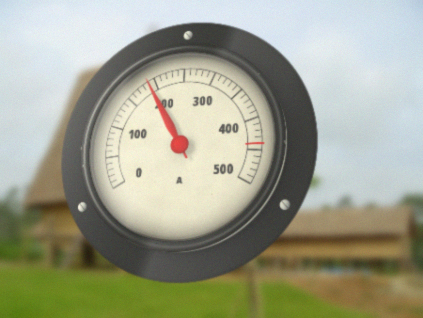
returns 190A
